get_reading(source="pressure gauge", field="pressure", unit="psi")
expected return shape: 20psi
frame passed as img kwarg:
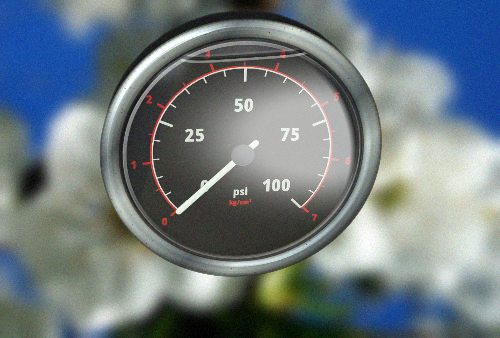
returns 0psi
